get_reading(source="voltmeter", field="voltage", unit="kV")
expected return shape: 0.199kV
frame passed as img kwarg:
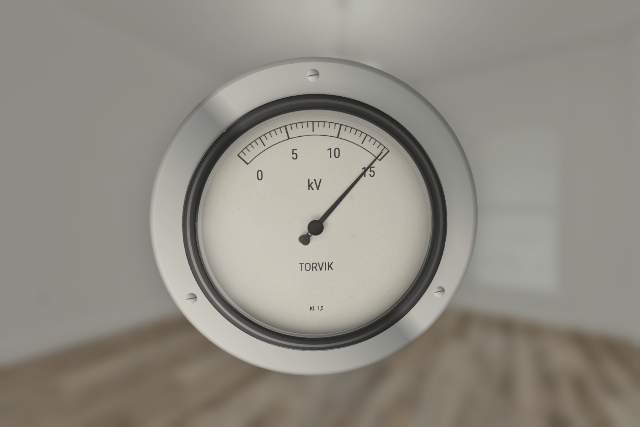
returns 14.5kV
